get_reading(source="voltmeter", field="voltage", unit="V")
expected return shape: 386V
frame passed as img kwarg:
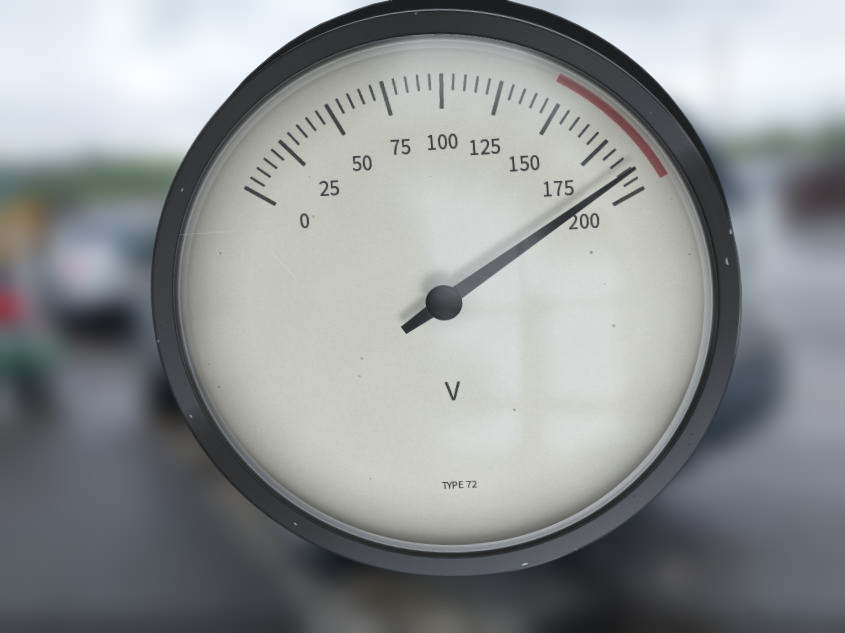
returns 190V
